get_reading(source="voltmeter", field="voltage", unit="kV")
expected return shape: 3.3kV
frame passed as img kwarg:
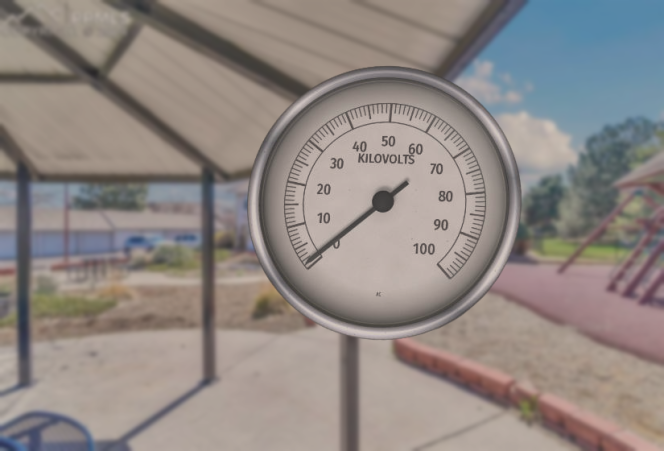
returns 1kV
